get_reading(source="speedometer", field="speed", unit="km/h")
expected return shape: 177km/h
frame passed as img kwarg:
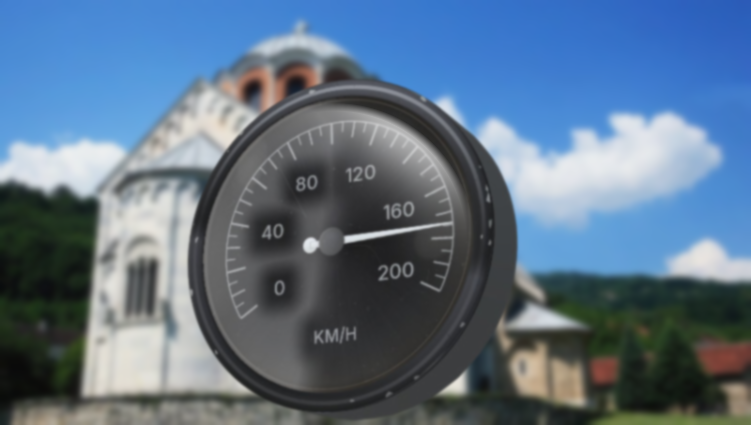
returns 175km/h
